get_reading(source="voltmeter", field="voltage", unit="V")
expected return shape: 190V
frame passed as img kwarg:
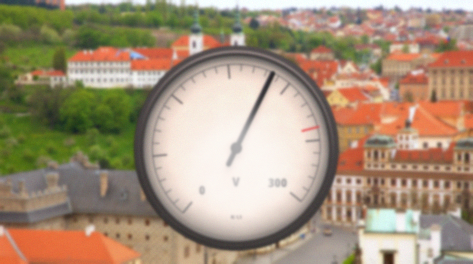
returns 185V
